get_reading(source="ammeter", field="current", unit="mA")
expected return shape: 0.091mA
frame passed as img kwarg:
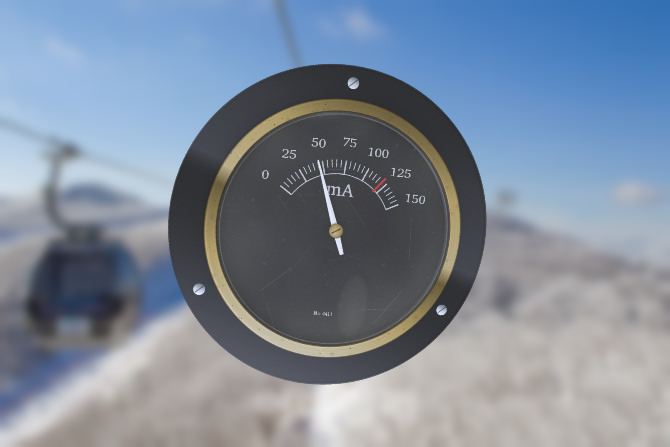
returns 45mA
